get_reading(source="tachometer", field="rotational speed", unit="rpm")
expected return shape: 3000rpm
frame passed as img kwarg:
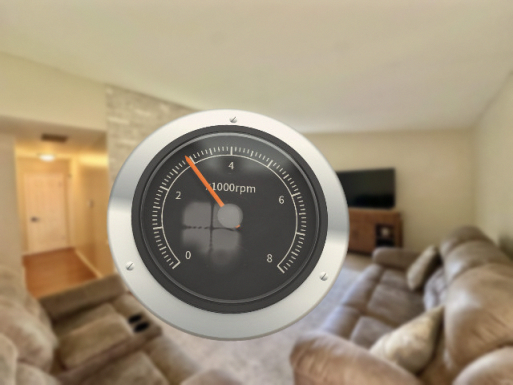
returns 2900rpm
